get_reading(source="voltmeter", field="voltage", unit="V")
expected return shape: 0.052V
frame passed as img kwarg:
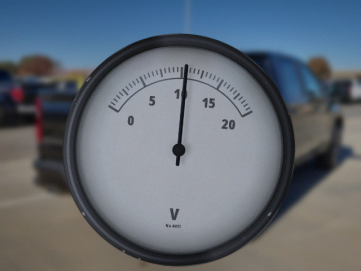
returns 10.5V
